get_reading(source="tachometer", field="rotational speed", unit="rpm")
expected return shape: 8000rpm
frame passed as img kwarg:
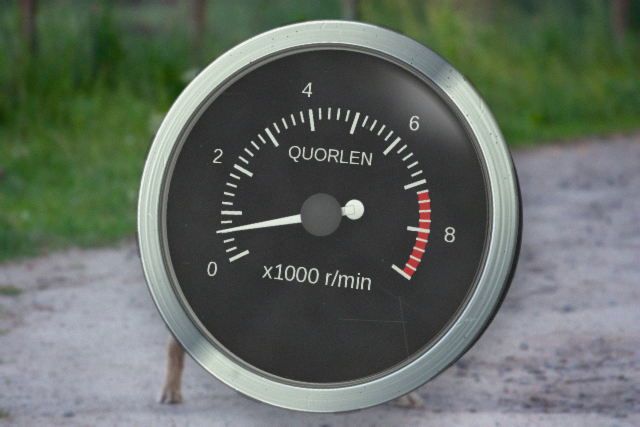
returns 600rpm
